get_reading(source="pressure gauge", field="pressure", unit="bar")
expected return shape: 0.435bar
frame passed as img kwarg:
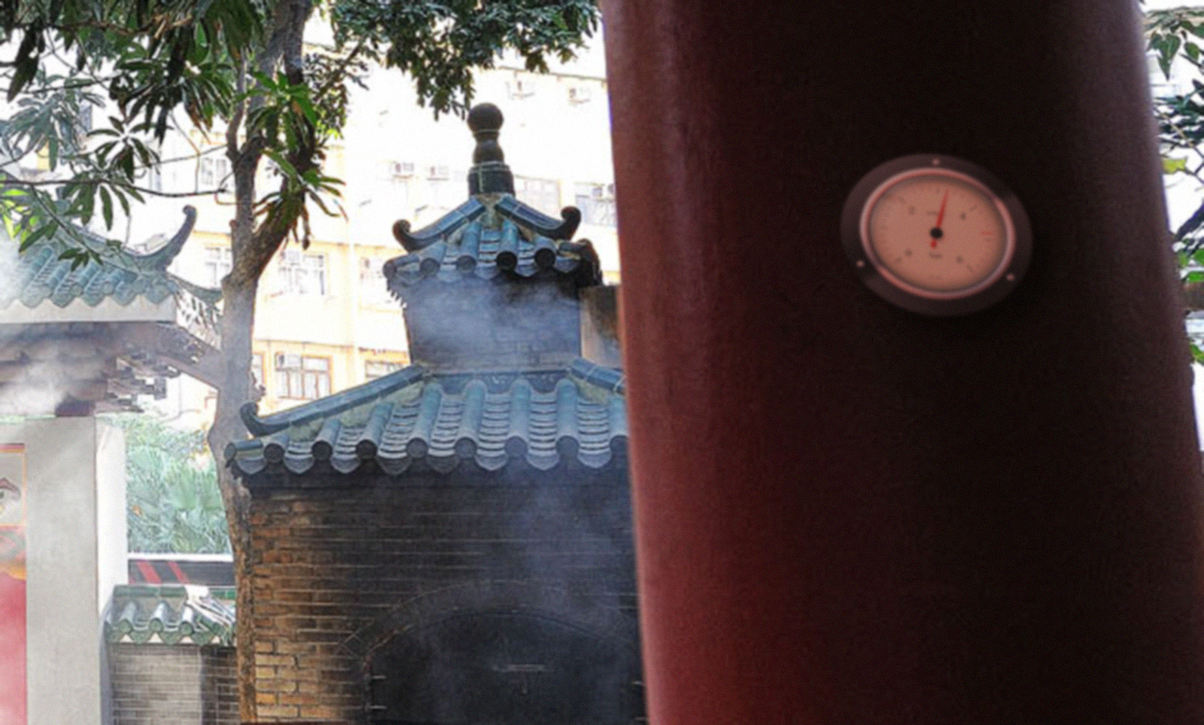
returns 3.2bar
